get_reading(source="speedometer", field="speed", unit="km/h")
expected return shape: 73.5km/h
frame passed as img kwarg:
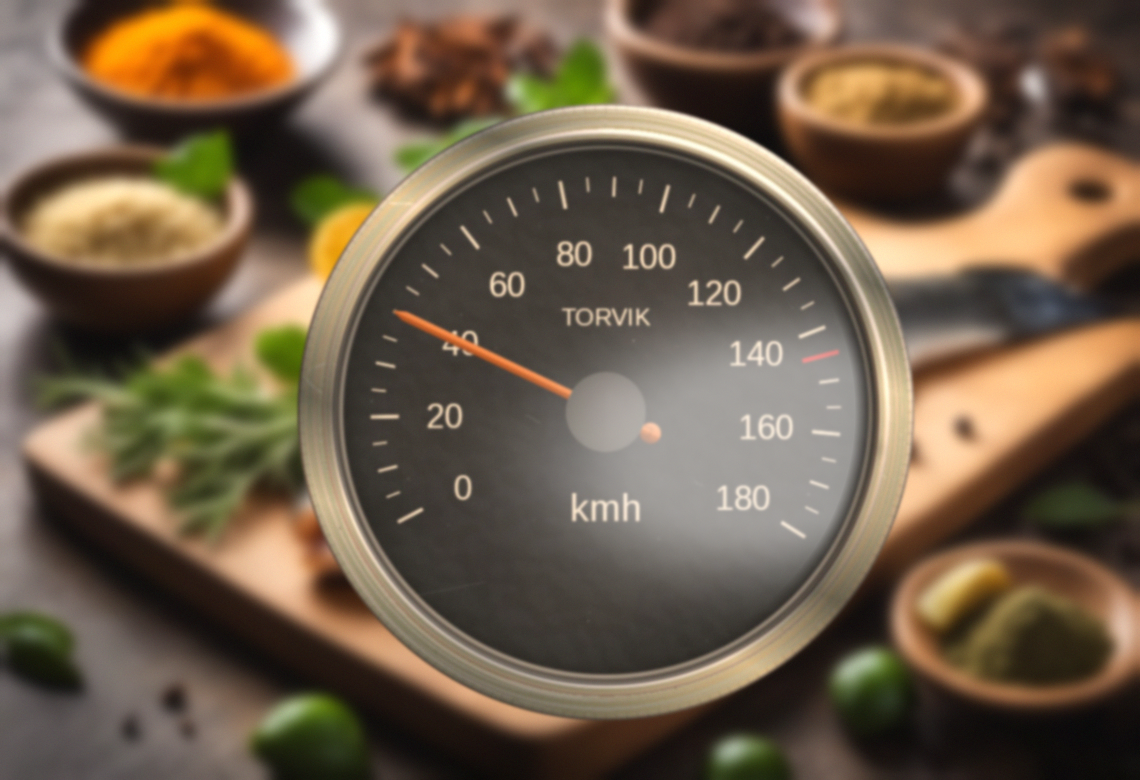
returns 40km/h
